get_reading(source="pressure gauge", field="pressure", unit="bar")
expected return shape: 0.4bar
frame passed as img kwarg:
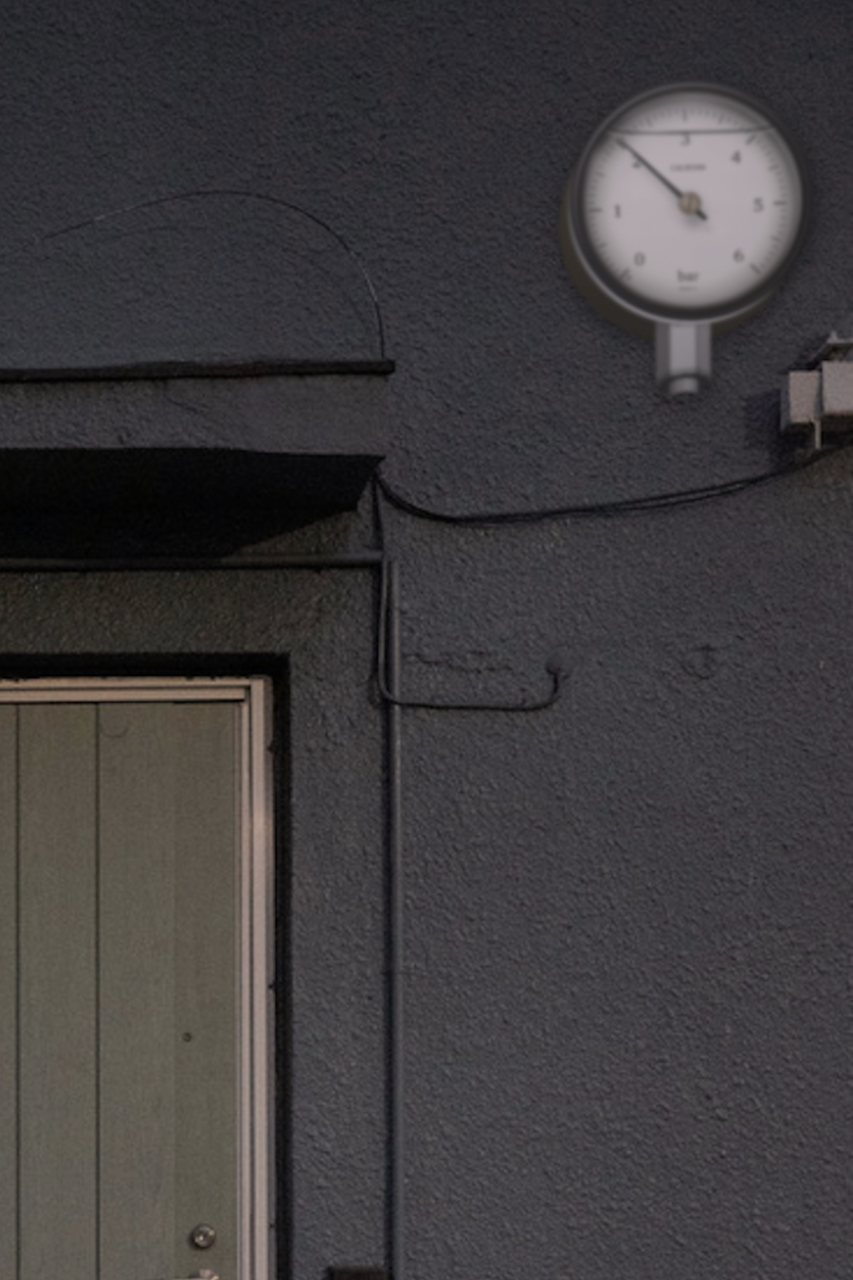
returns 2bar
